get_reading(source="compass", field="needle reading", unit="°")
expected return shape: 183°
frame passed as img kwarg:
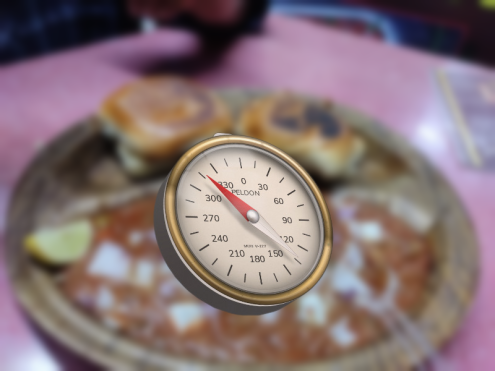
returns 315°
